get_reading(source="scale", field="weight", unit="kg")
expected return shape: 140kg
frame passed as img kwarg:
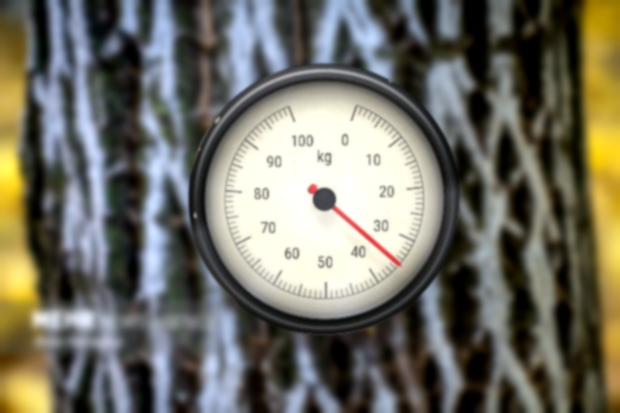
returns 35kg
